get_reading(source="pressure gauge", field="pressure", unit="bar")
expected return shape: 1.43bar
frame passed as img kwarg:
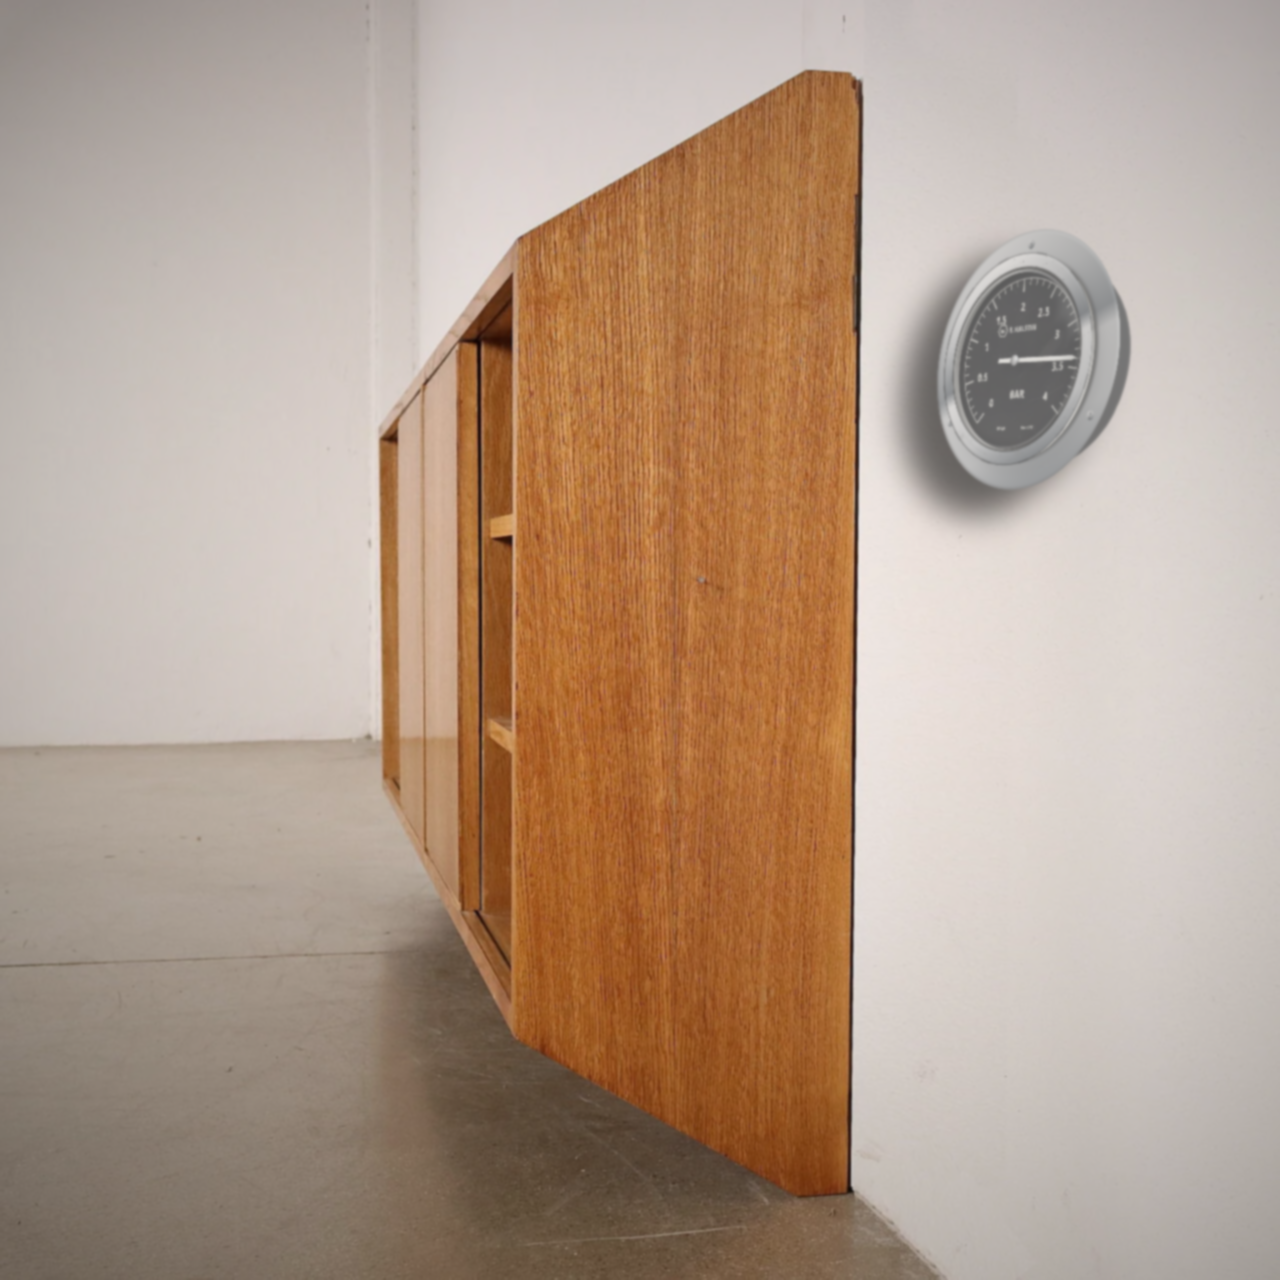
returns 3.4bar
